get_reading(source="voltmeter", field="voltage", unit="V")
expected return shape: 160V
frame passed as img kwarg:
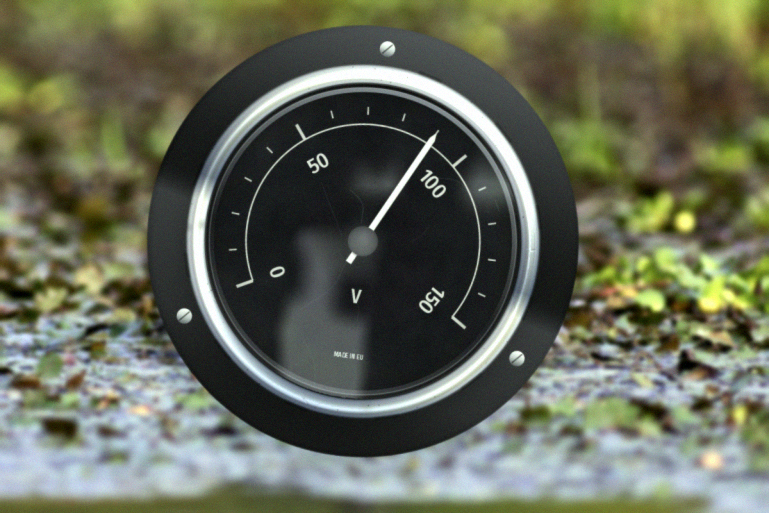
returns 90V
